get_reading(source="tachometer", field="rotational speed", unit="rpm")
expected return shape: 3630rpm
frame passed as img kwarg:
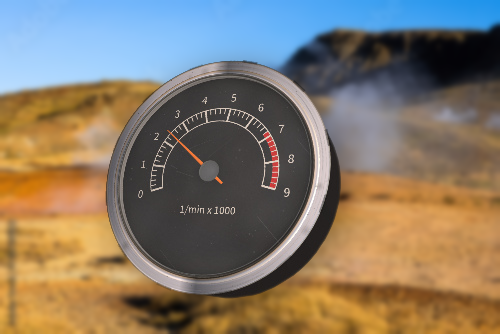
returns 2400rpm
